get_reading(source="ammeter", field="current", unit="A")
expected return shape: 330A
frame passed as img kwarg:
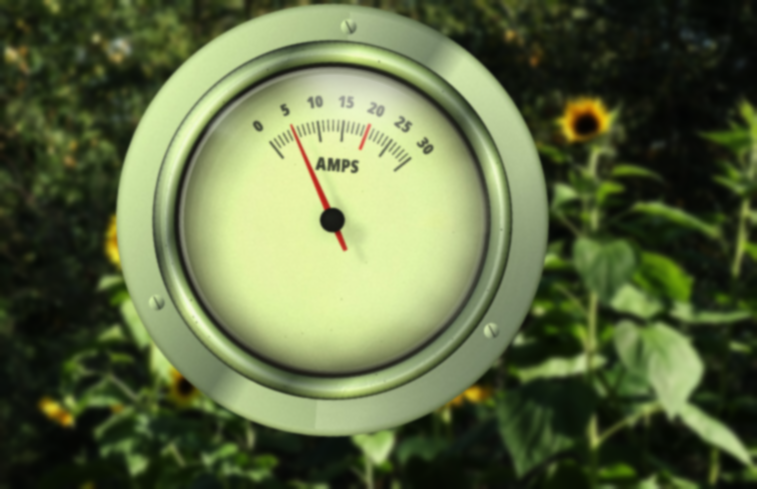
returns 5A
